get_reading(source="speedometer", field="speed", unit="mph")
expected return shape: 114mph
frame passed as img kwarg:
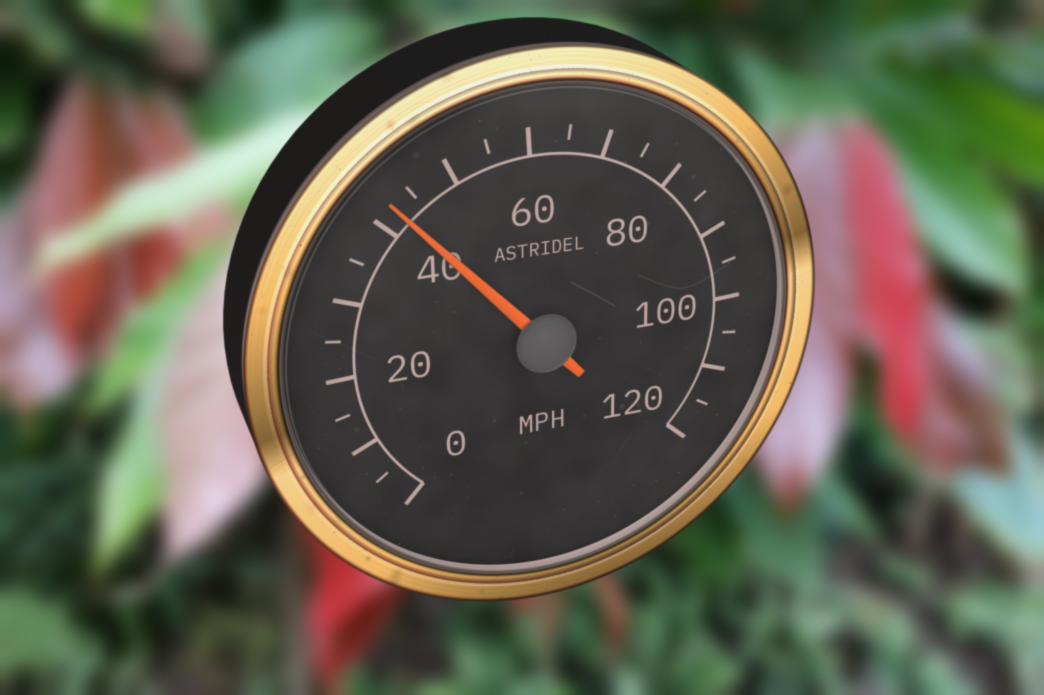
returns 42.5mph
